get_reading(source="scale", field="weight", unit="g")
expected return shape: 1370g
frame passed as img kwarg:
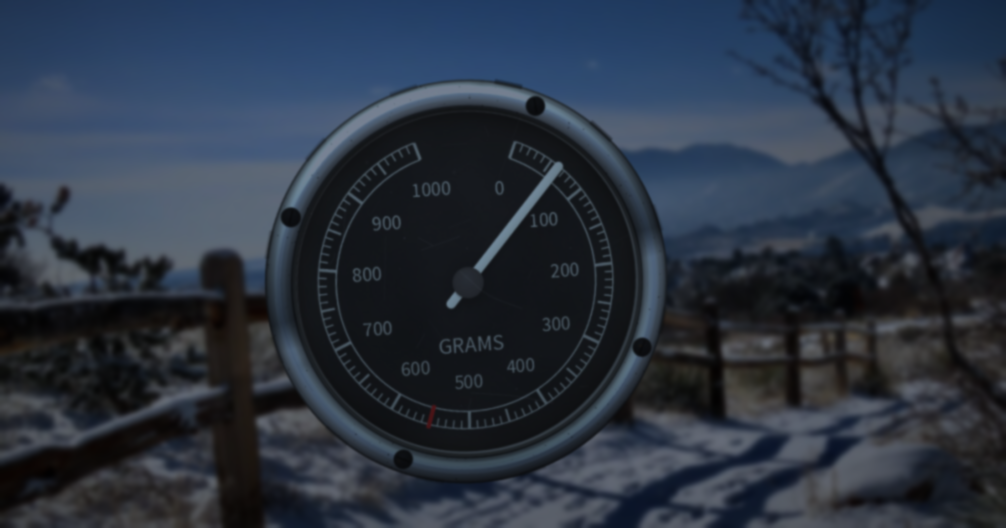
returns 60g
